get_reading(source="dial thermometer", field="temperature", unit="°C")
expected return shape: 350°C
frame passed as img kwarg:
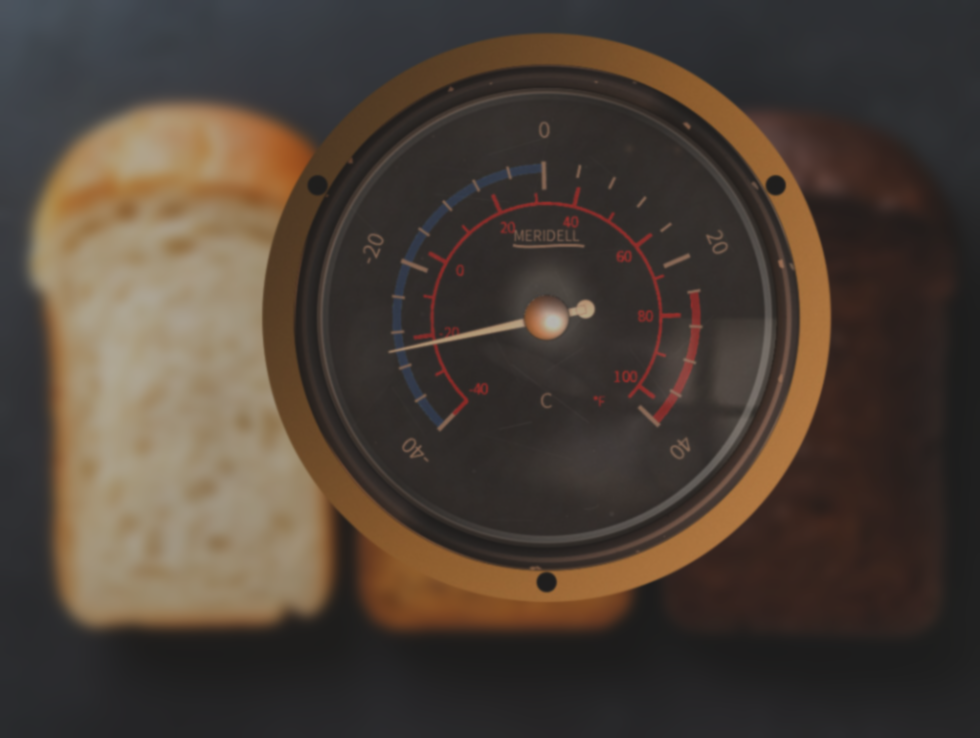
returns -30°C
